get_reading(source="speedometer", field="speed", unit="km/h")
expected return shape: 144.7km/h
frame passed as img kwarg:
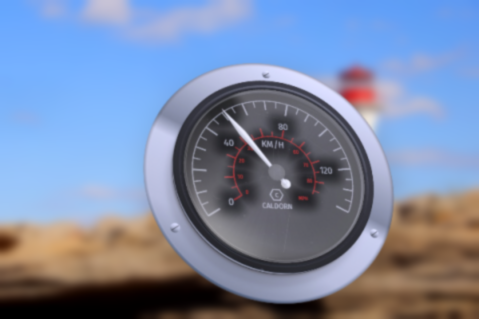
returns 50km/h
